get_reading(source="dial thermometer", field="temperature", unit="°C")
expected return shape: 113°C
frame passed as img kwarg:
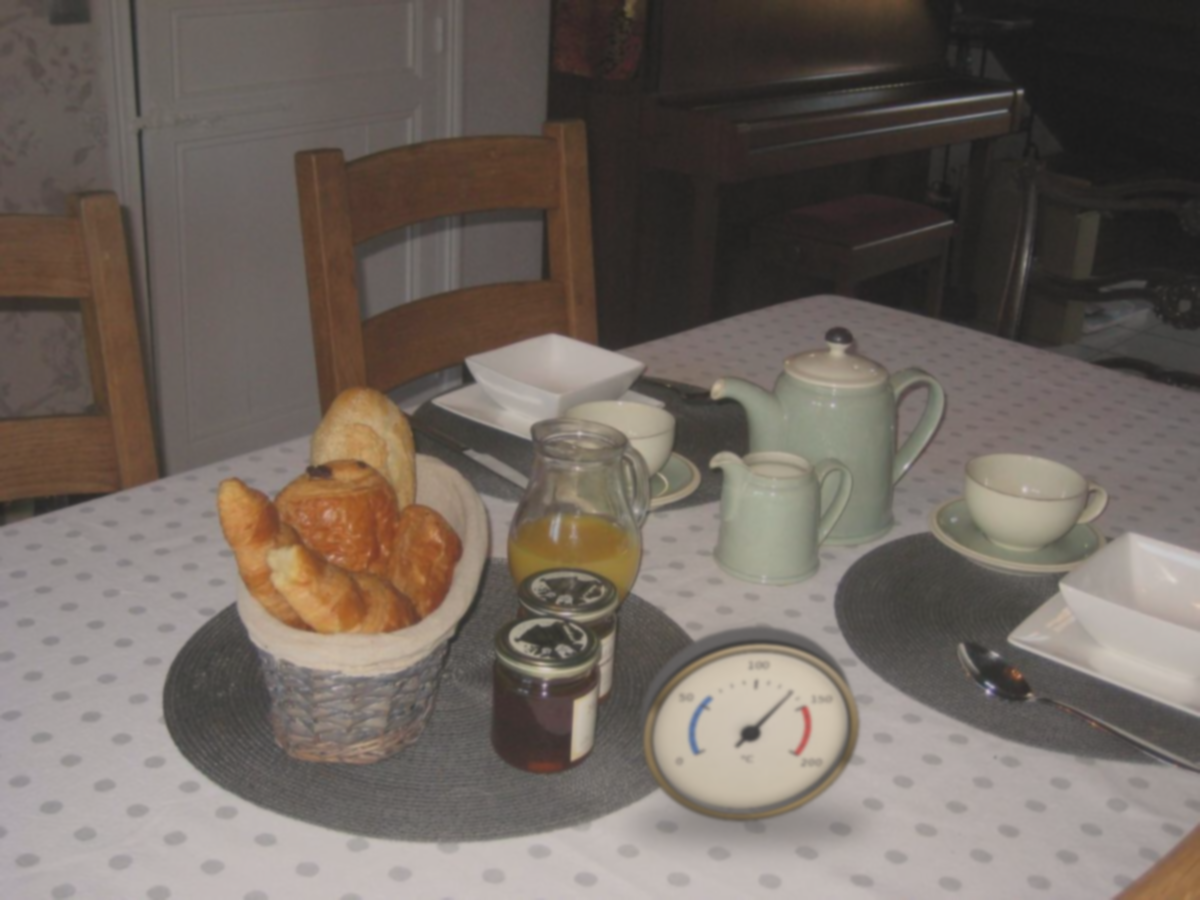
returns 130°C
